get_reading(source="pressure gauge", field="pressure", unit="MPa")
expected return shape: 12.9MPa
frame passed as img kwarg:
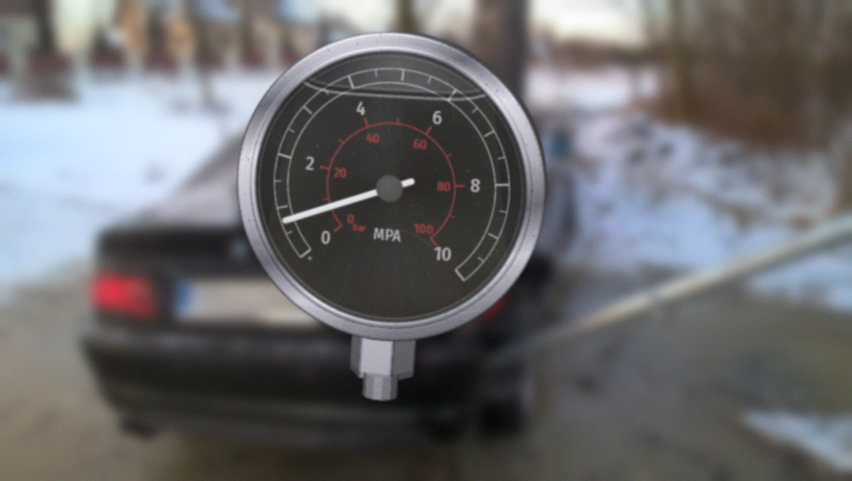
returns 0.75MPa
